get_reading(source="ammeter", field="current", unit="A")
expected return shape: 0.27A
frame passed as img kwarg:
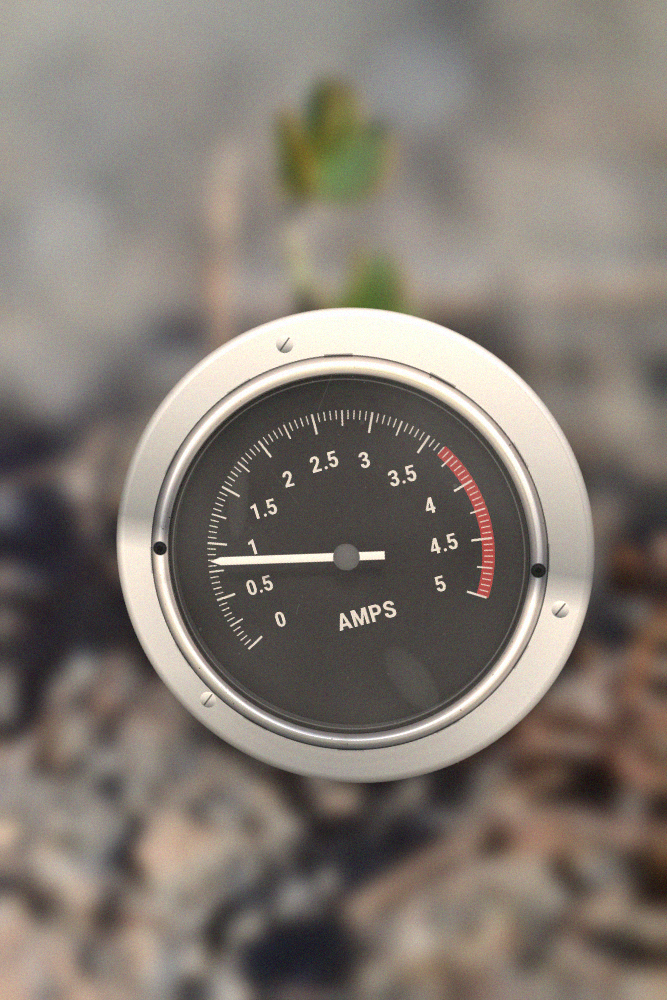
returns 0.85A
